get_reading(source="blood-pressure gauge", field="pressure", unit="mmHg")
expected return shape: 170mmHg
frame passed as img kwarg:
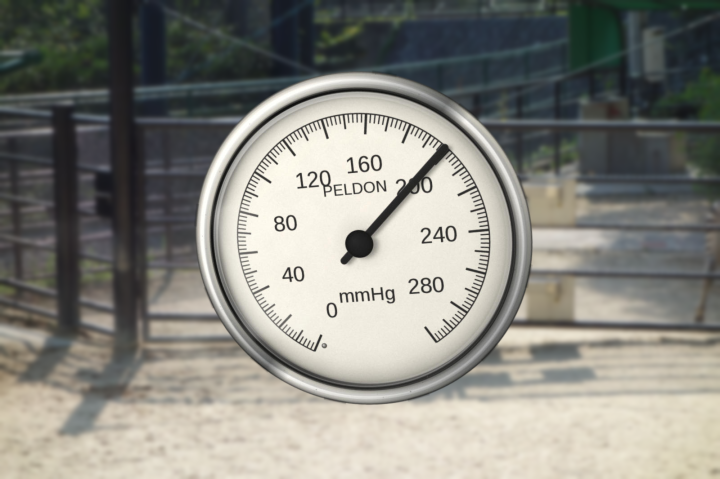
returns 198mmHg
